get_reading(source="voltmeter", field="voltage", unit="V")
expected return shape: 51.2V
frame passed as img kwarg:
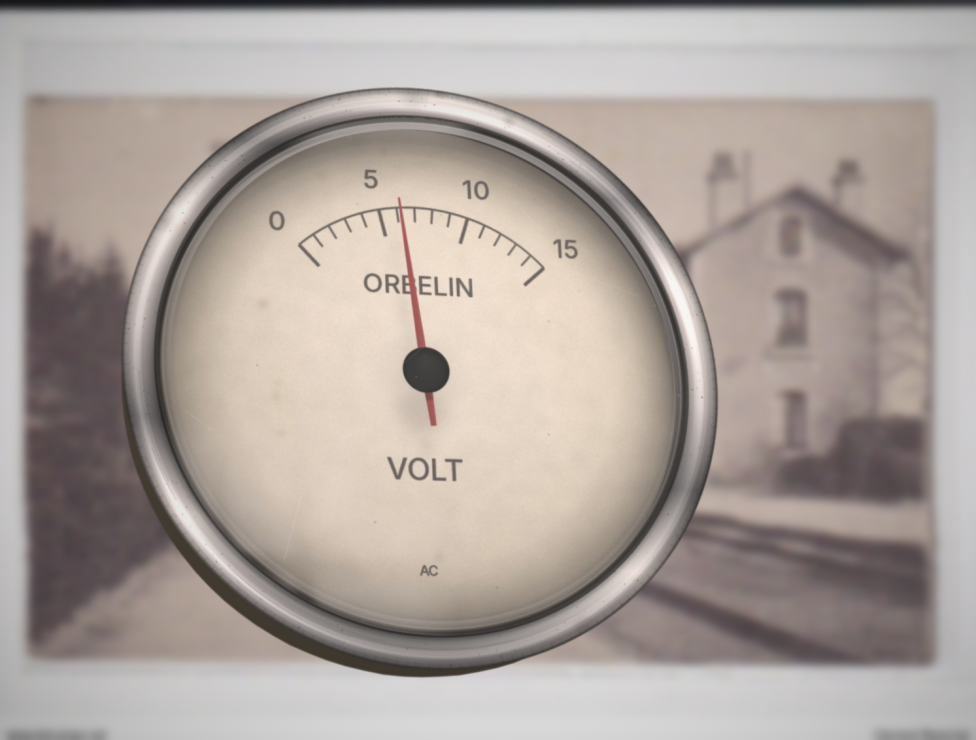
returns 6V
